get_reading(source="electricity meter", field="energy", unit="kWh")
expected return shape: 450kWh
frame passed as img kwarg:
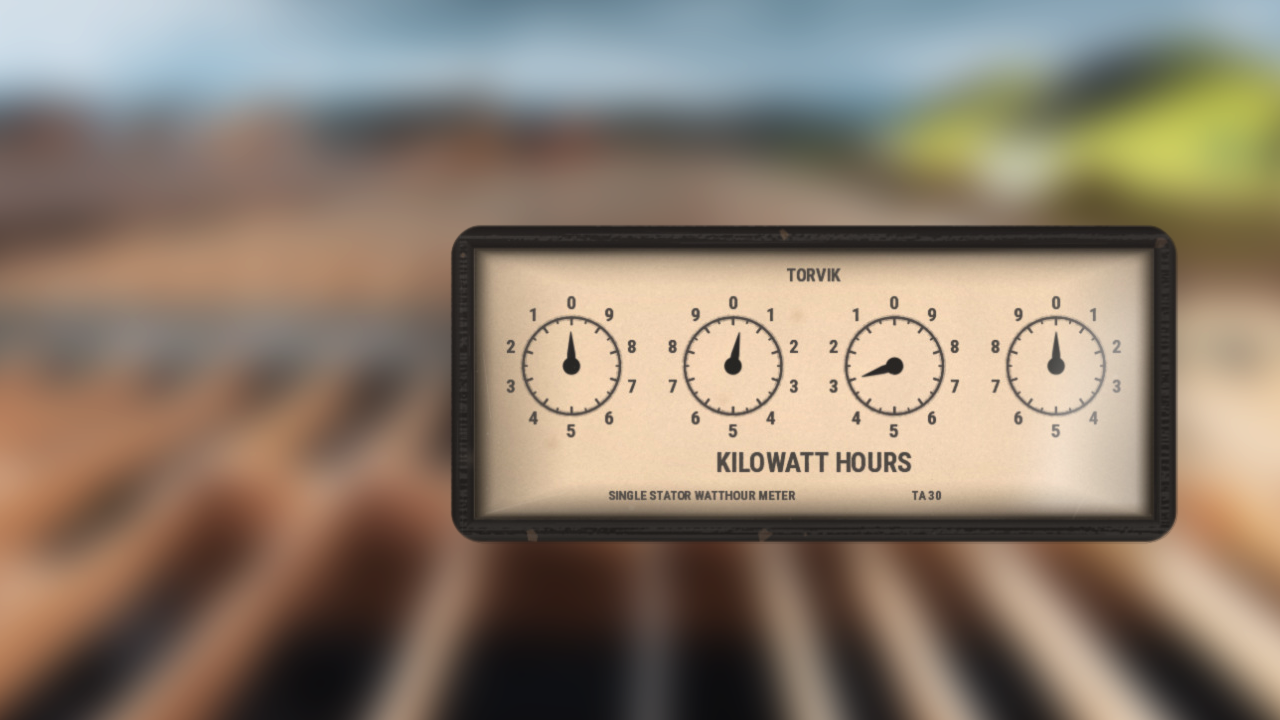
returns 30kWh
